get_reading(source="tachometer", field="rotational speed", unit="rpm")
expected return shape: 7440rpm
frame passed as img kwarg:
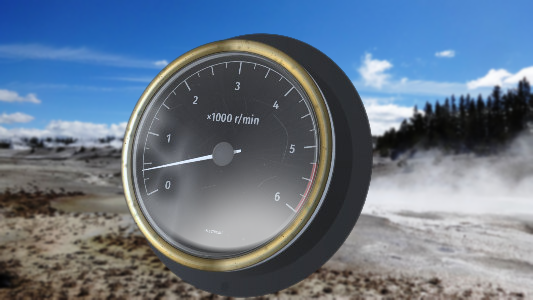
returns 375rpm
